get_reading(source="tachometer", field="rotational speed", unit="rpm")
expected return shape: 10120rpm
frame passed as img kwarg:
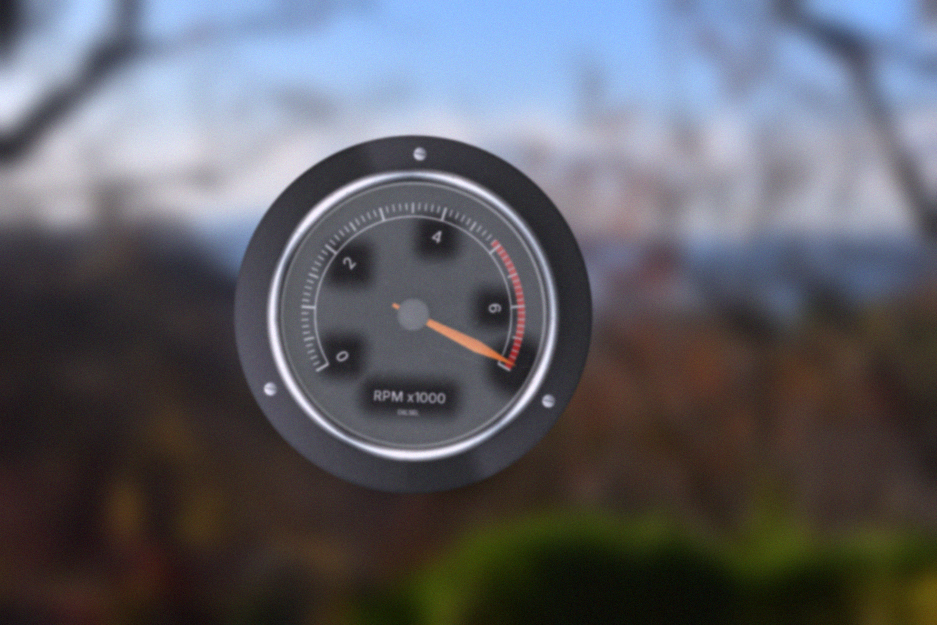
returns 6900rpm
